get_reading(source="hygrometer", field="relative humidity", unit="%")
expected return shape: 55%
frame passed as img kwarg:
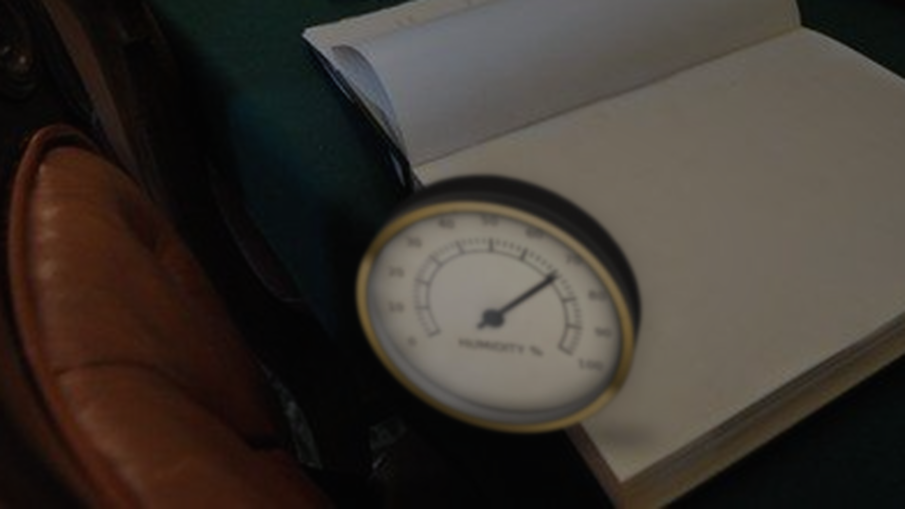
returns 70%
